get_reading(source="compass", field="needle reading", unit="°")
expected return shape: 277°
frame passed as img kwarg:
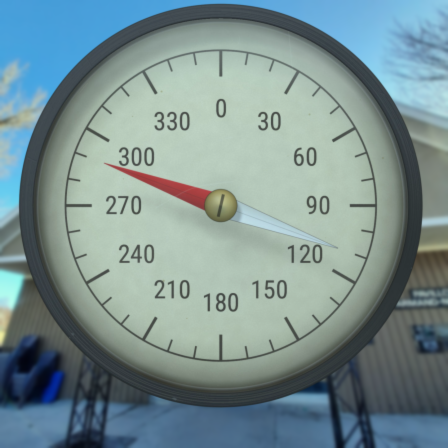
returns 290°
